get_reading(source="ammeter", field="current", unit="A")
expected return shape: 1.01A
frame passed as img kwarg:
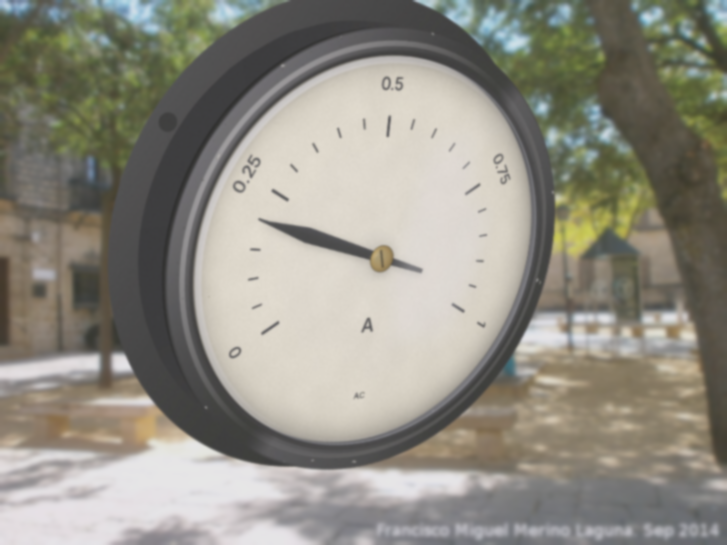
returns 0.2A
